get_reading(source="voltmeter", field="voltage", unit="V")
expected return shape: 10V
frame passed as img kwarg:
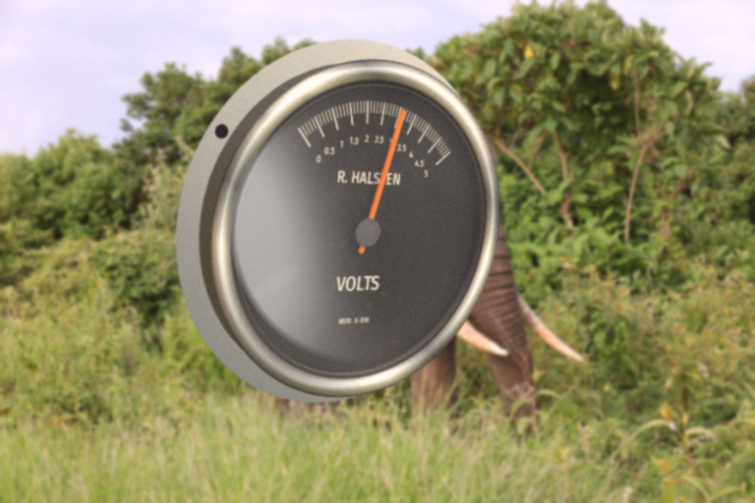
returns 3V
